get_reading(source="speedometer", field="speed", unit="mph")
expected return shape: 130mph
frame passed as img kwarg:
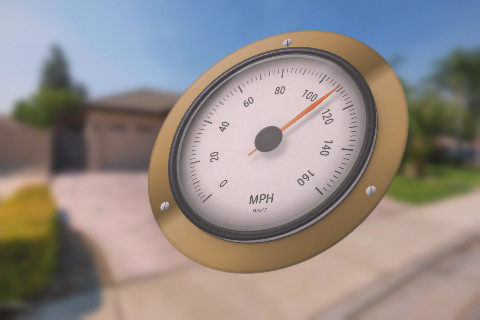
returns 110mph
